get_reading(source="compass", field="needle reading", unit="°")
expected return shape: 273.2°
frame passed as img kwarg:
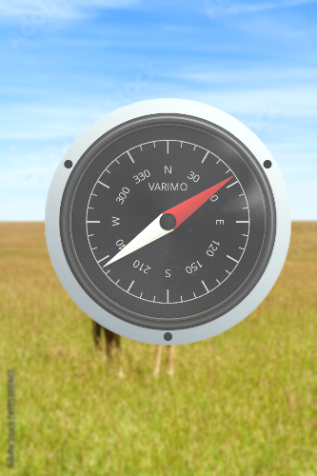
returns 55°
